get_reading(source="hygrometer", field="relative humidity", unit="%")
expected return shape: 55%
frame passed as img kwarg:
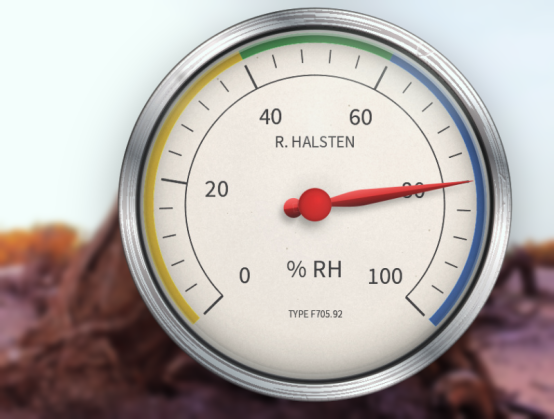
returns 80%
